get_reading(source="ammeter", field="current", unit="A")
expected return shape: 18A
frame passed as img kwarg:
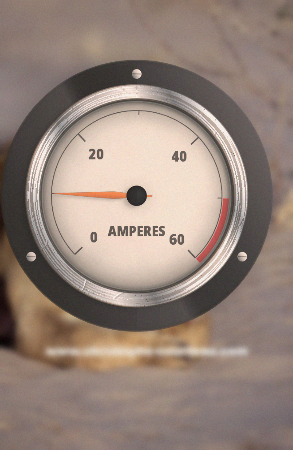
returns 10A
